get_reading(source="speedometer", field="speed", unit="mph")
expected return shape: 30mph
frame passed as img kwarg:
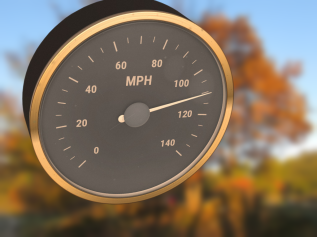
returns 110mph
